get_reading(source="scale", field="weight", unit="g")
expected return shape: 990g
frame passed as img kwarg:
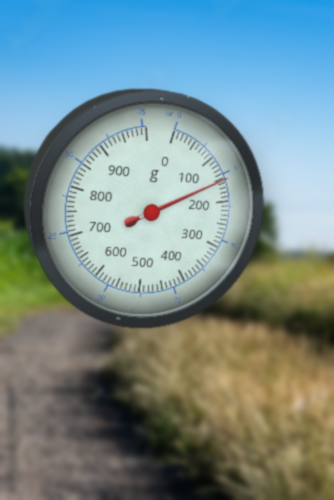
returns 150g
